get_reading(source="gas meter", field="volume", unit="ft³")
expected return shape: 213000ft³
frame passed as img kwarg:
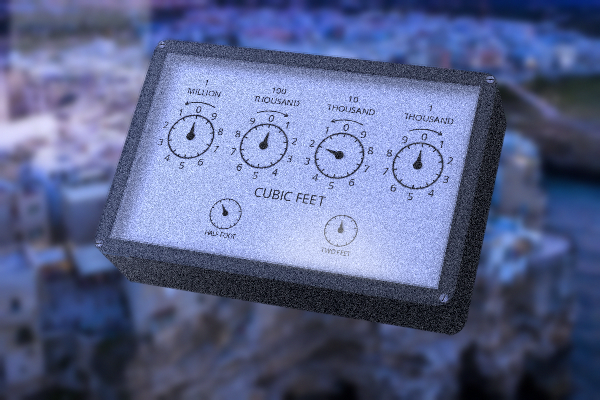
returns 2000ft³
